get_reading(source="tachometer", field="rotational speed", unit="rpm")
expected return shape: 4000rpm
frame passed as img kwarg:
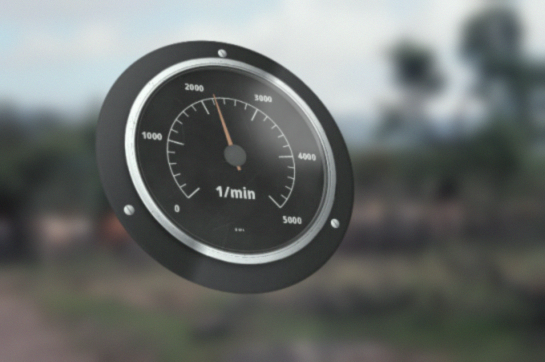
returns 2200rpm
